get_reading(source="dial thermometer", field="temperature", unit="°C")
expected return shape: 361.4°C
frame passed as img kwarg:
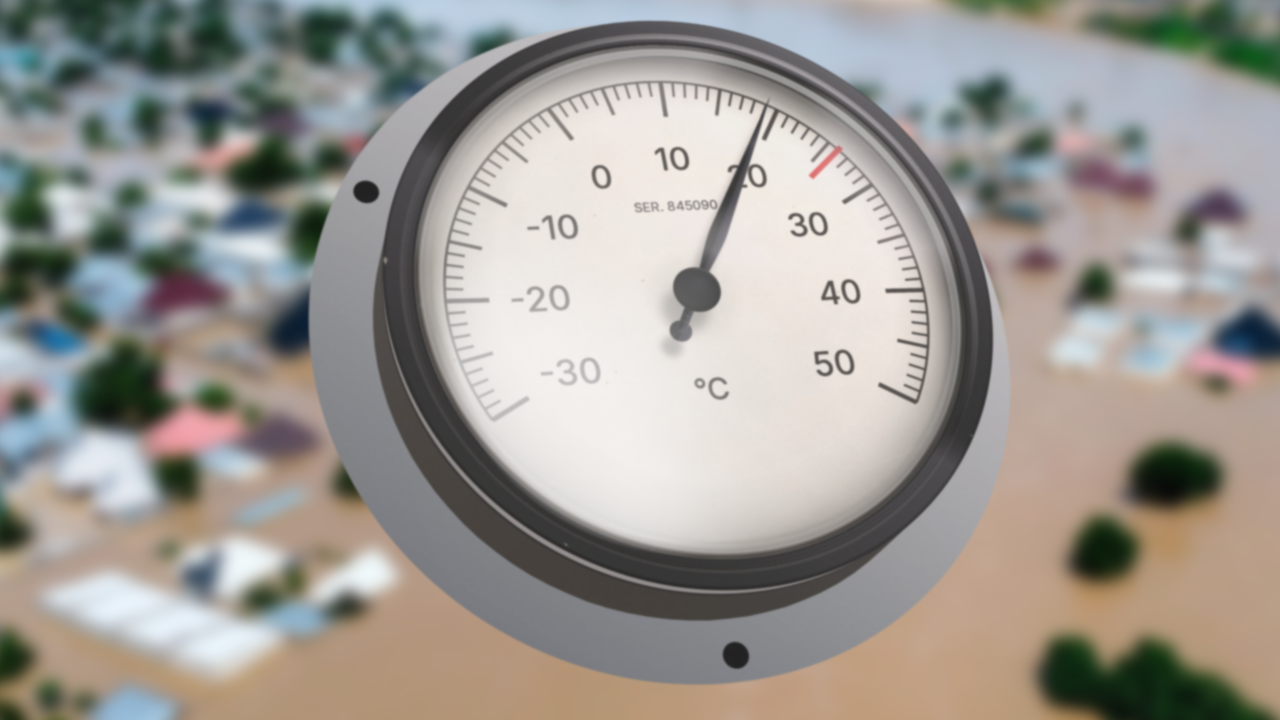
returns 19°C
